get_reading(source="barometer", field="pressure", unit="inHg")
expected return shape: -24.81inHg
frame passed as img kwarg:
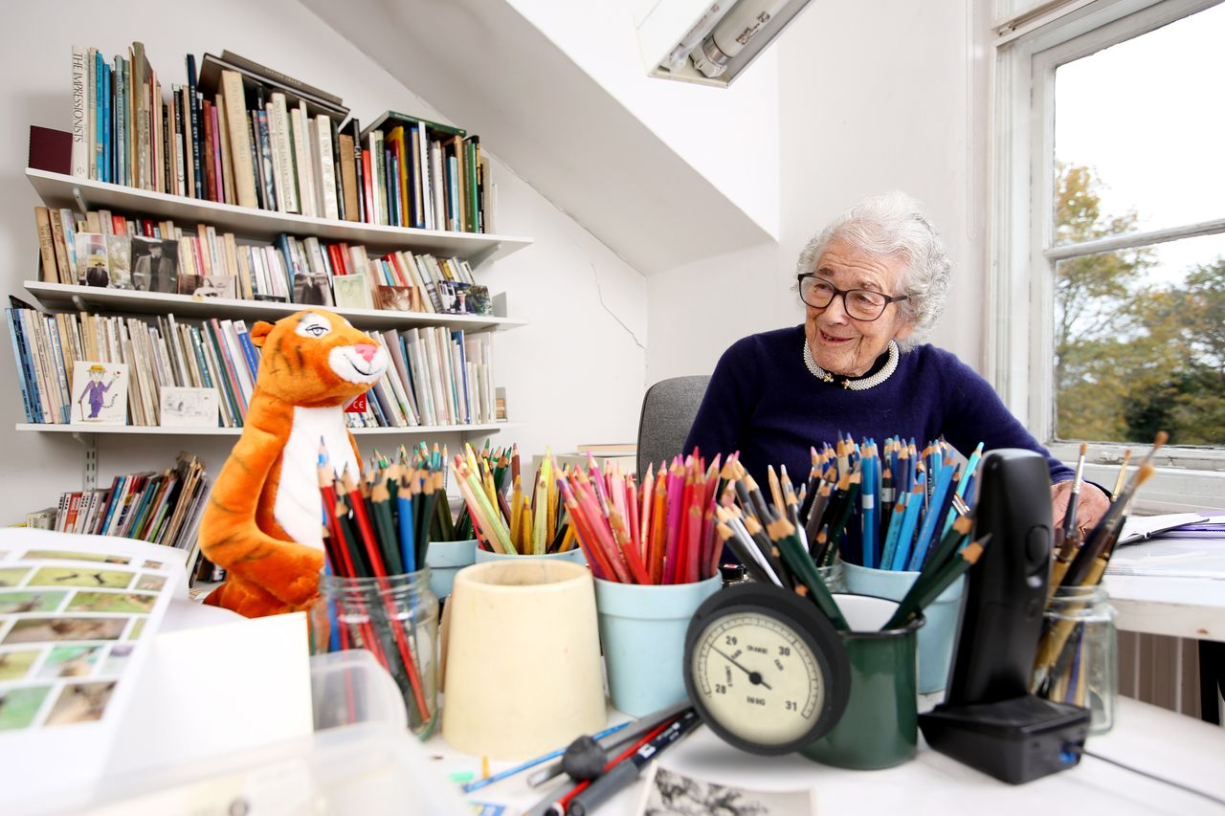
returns 28.7inHg
